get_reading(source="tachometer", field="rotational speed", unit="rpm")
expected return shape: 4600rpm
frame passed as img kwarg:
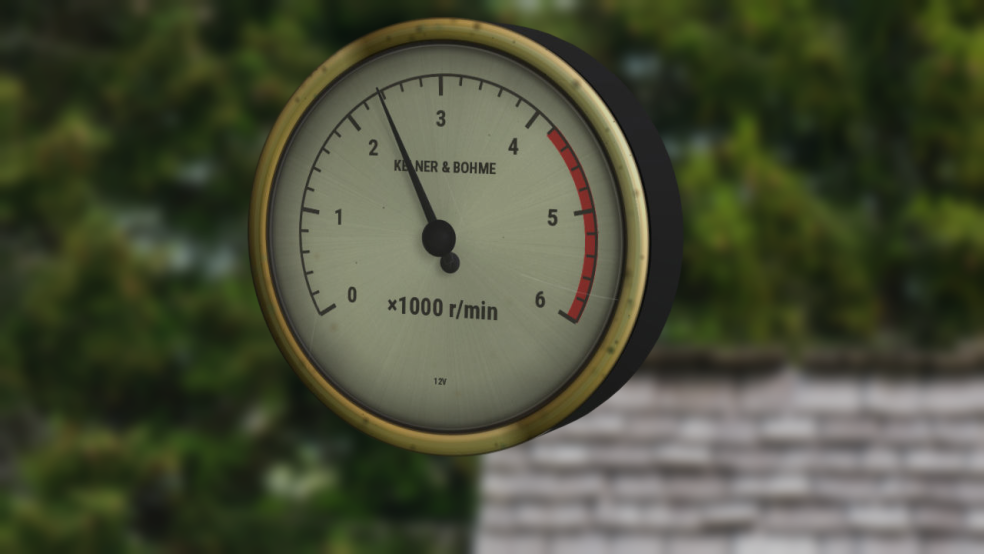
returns 2400rpm
